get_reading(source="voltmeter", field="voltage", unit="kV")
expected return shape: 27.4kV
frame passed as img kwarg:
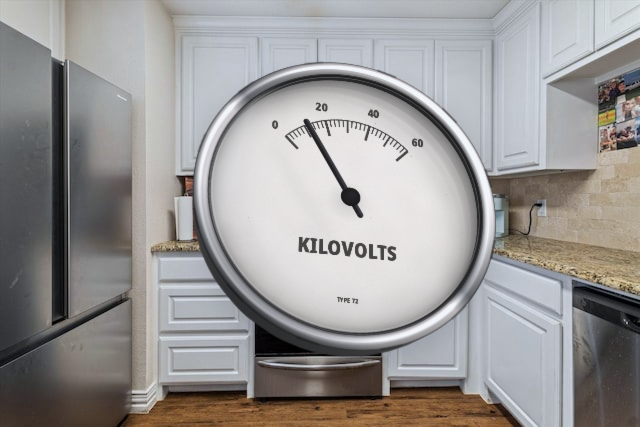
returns 10kV
